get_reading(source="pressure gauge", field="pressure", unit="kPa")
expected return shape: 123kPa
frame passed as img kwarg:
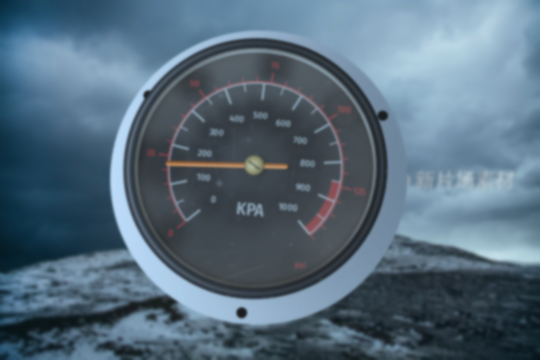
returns 150kPa
